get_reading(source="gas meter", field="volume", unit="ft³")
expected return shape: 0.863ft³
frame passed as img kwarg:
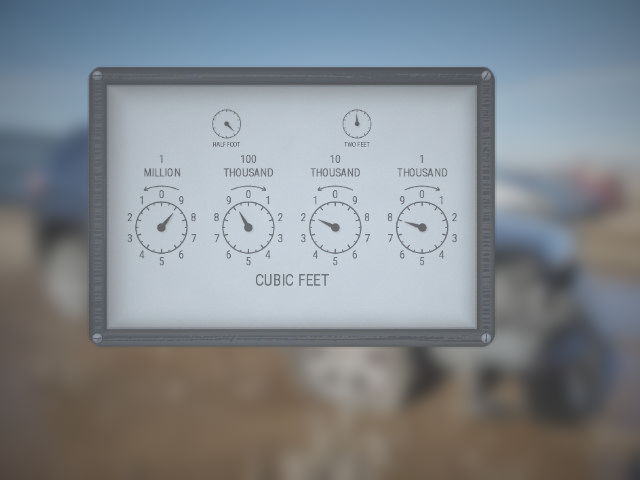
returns 891800ft³
